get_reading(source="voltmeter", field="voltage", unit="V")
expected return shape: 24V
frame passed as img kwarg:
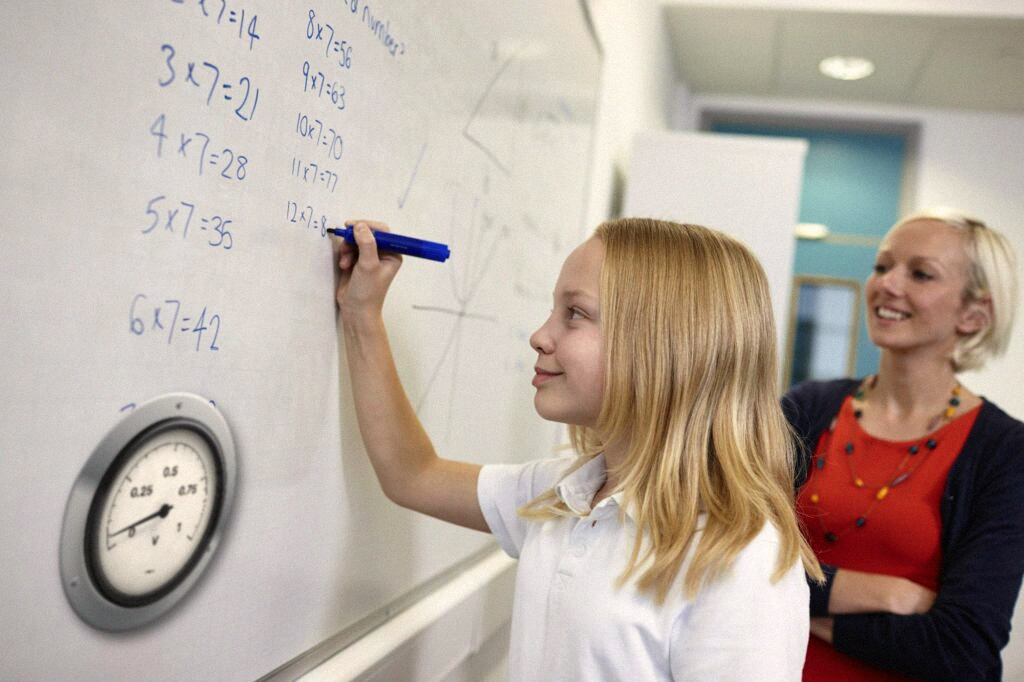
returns 0.05V
